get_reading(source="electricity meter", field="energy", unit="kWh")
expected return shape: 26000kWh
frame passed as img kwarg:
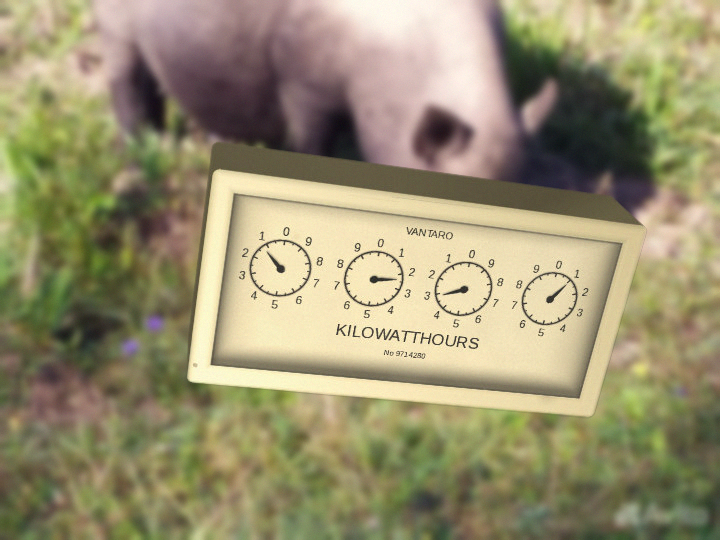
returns 1231kWh
